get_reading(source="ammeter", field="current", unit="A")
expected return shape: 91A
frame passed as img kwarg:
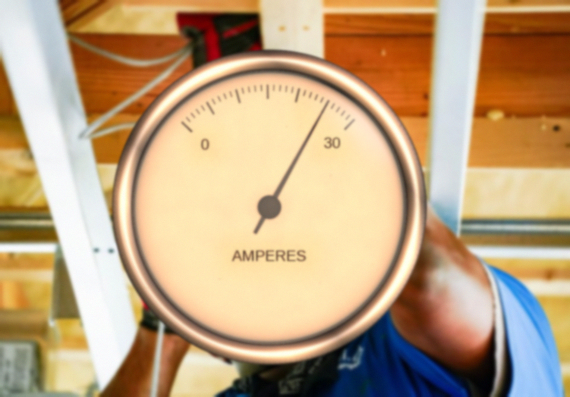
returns 25A
